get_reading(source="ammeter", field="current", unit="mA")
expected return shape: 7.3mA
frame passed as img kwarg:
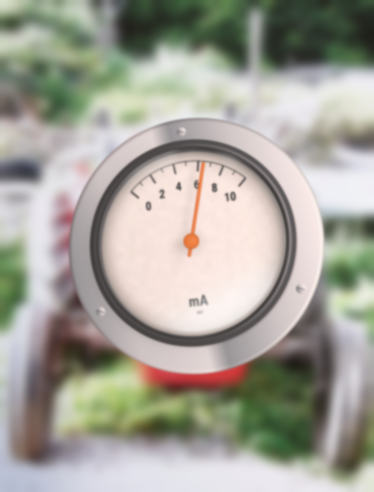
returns 6.5mA
